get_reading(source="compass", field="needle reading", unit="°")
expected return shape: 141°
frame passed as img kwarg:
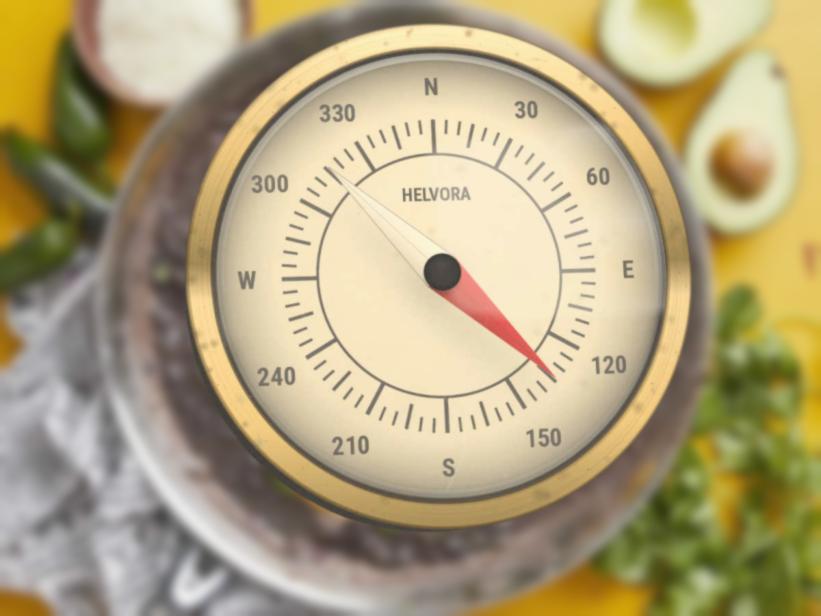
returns 135°
